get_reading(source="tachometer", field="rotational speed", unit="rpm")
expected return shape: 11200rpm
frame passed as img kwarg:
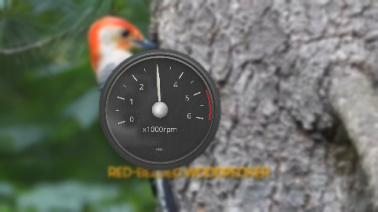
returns 3000rpm
